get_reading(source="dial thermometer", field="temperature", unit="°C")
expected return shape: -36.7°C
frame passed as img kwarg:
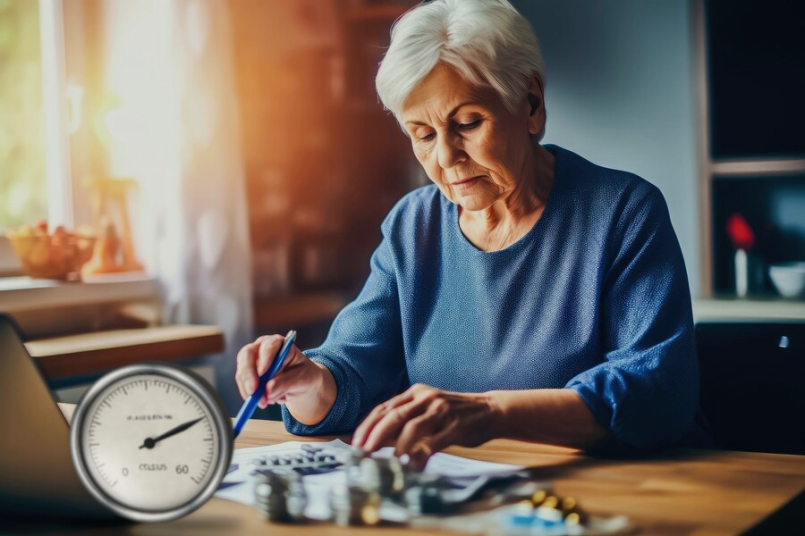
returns 45°C
